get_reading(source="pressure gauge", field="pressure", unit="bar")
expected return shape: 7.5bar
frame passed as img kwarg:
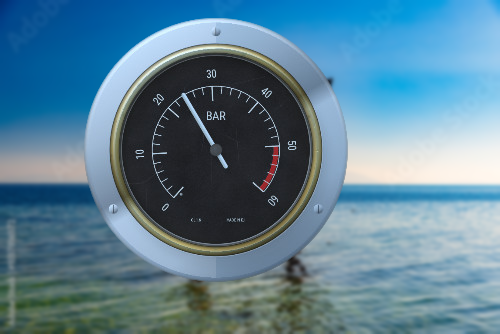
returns 24bar
